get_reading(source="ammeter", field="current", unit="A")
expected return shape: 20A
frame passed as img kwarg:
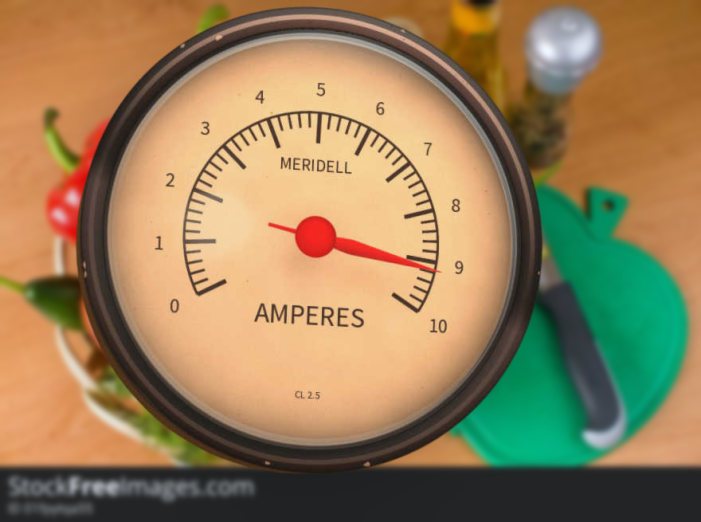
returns 9.2A
